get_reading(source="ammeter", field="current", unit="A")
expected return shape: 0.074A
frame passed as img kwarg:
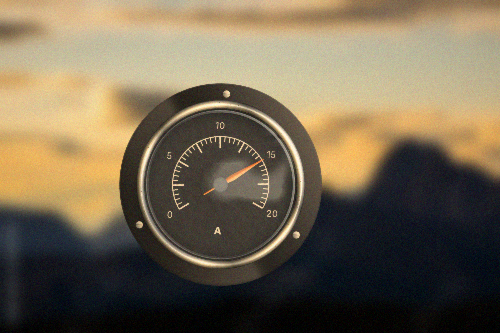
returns 15A
